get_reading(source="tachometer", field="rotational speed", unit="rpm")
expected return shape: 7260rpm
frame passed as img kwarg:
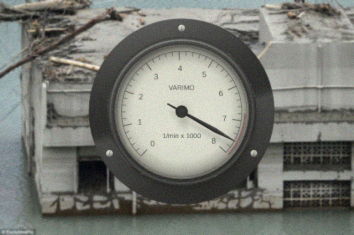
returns 7600rpm
